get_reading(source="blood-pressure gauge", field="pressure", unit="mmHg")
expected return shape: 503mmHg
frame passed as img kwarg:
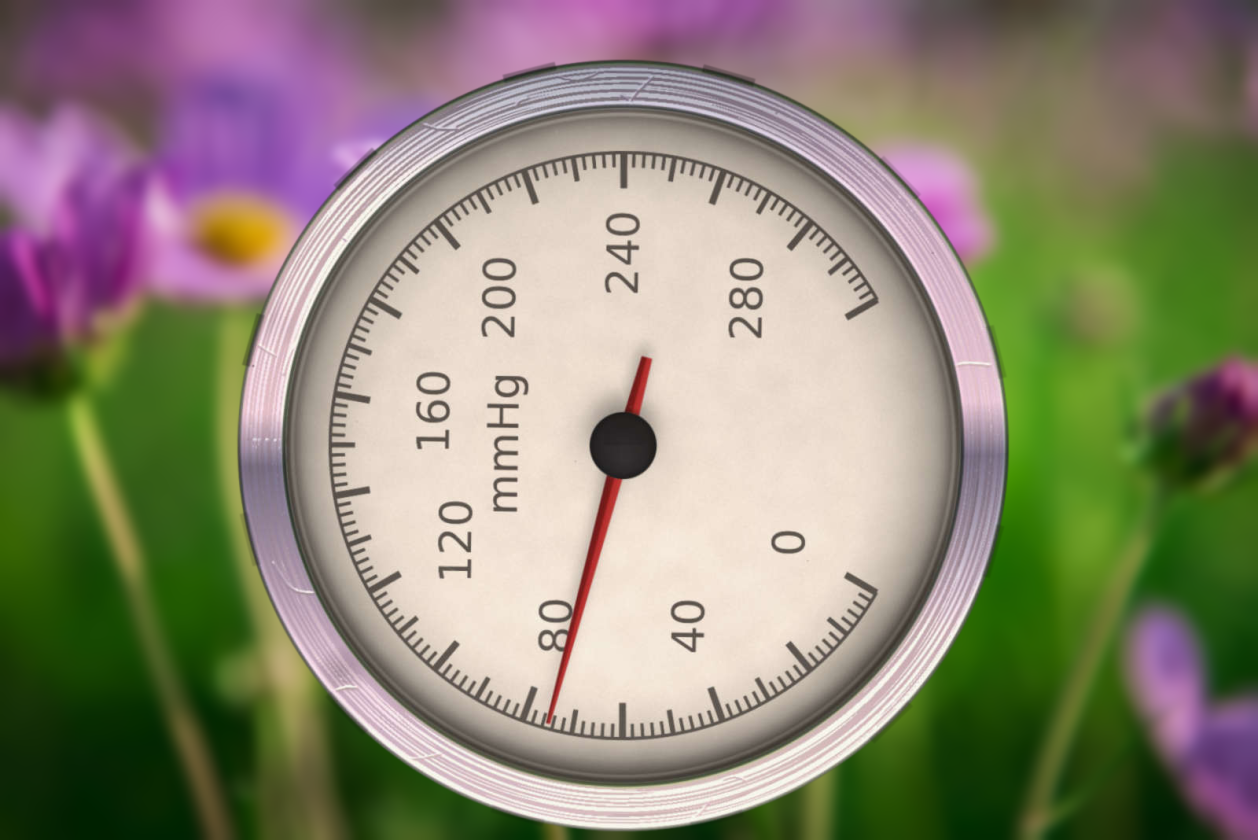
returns 75mmHg
